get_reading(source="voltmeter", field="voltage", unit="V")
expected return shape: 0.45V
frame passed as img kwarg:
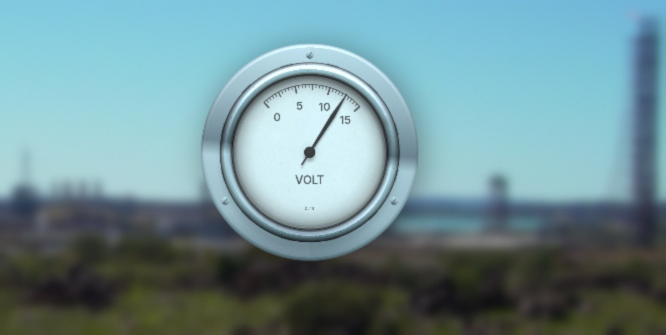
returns 12.5V
